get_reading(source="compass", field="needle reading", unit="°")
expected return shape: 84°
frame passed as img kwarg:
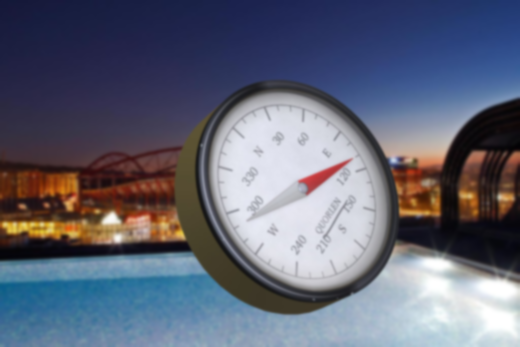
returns 110°
